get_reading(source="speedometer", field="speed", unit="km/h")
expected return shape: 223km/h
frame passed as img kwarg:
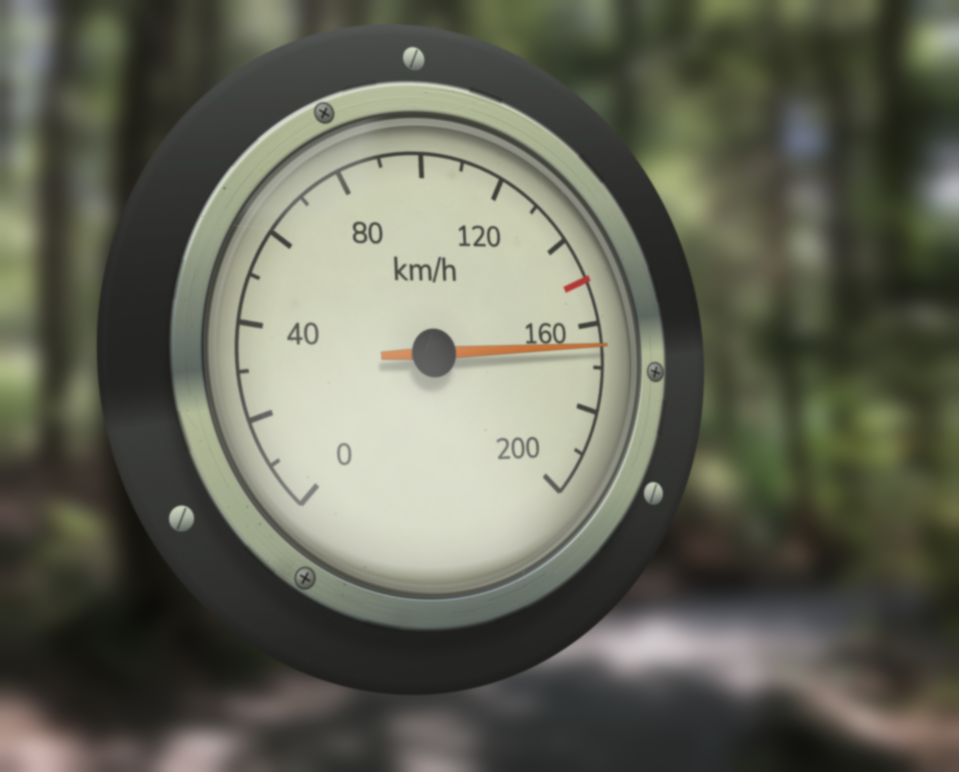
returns 165km/h
